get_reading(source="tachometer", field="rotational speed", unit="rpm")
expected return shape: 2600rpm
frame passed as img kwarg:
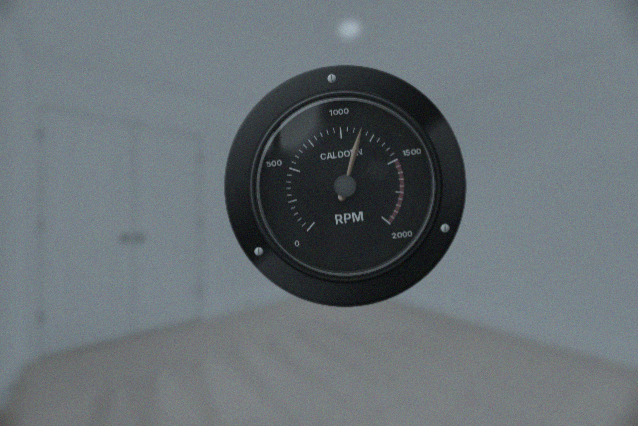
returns 1150rpm
